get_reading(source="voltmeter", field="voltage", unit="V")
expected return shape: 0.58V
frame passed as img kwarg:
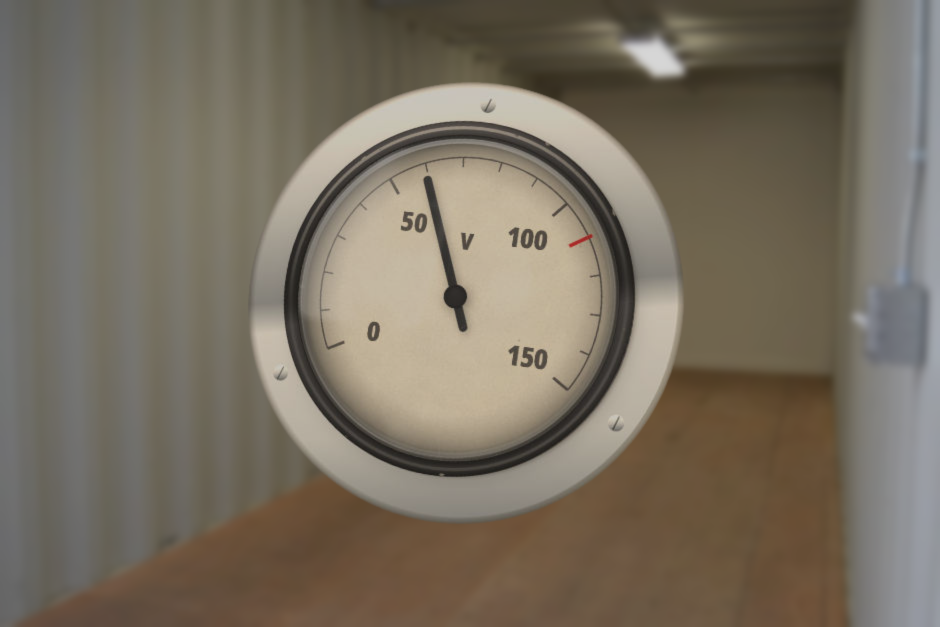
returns 60V
